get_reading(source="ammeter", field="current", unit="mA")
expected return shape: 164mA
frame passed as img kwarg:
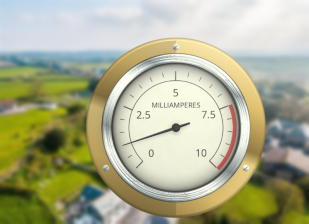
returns 1mA
